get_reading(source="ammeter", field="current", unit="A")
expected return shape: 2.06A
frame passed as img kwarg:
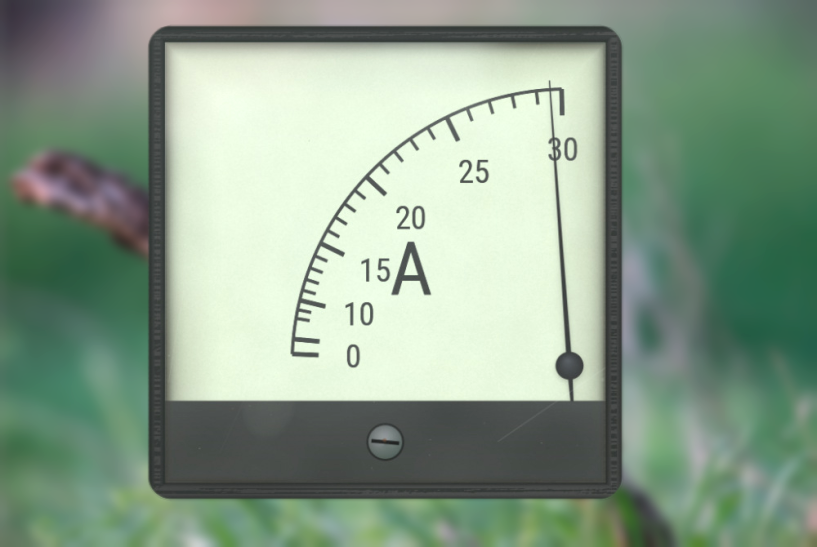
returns 29.5A
